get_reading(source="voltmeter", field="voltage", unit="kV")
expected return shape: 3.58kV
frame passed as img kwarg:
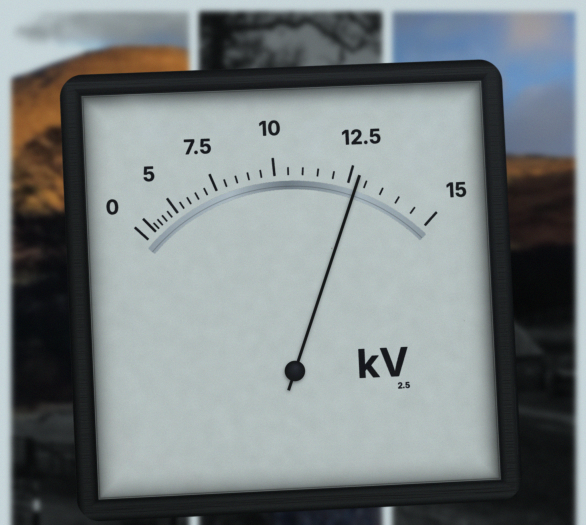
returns 12.75kV
